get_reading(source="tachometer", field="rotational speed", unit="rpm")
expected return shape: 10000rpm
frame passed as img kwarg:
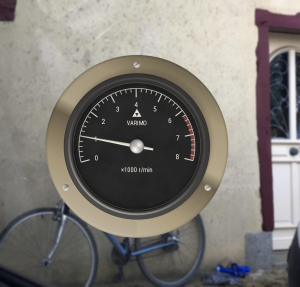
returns 1000rpm
